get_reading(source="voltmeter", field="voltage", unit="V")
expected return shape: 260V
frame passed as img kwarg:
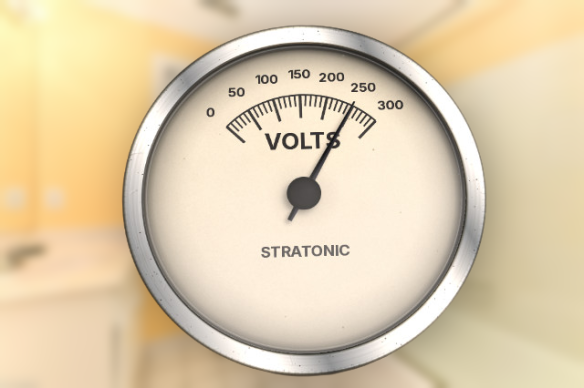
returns 250V
